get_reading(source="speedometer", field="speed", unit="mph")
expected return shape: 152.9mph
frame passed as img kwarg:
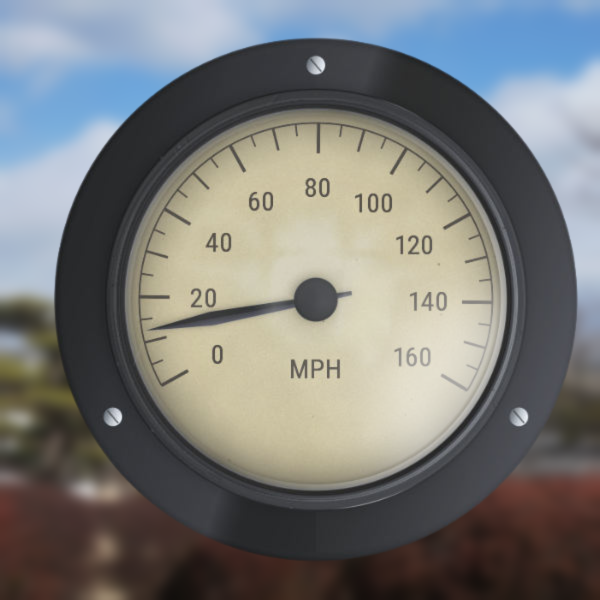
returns 12.5mph
